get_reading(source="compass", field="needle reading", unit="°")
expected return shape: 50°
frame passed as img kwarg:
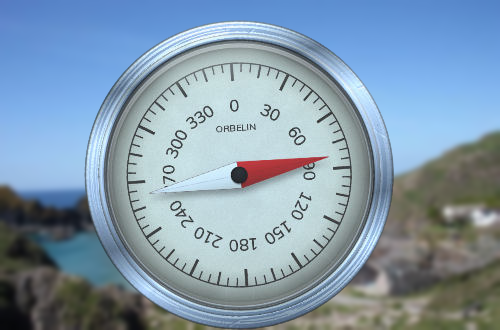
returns 82.5°
